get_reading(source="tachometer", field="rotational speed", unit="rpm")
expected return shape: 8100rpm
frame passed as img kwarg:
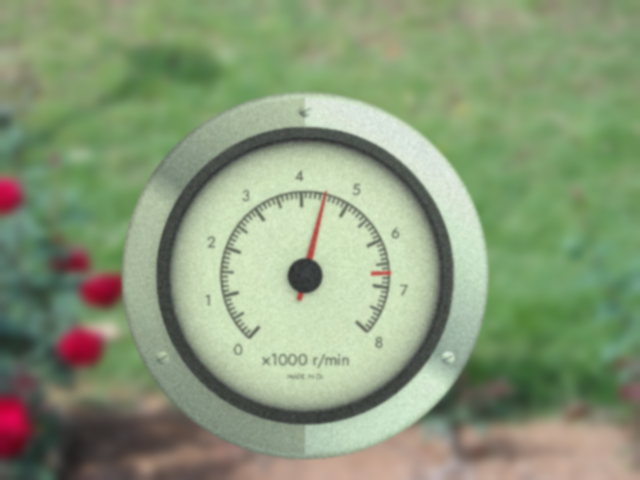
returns 4500rpm
